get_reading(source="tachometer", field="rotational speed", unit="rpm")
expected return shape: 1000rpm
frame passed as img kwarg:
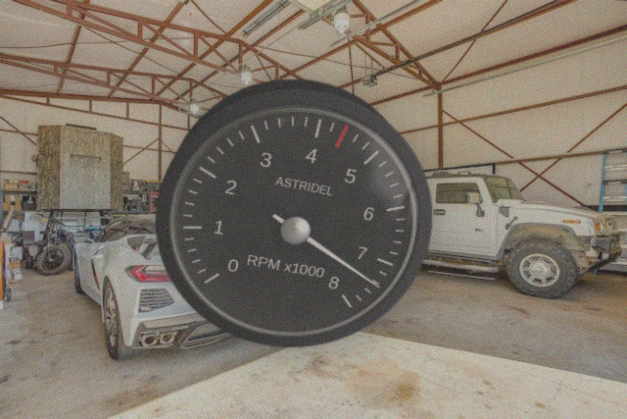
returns 7400rpm
